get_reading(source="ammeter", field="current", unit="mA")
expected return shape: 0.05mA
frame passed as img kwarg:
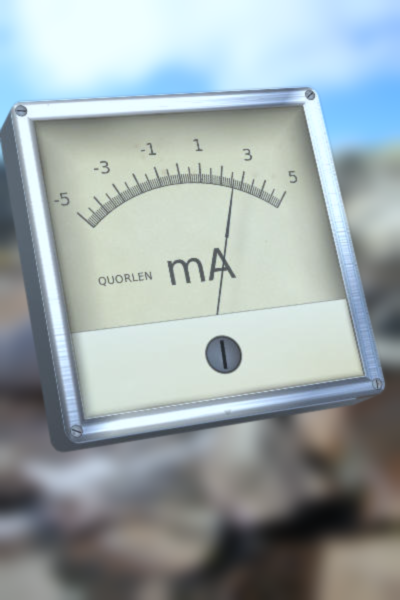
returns 2.5mA
